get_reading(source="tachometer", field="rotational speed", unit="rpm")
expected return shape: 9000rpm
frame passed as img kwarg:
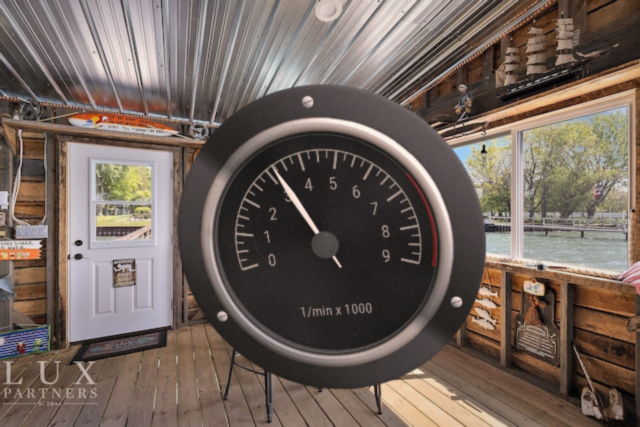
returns 3250rpm
